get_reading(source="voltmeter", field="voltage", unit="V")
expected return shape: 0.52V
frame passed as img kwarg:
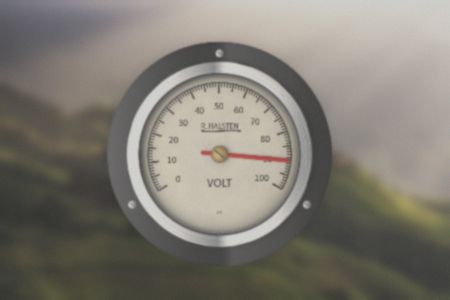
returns 90V
